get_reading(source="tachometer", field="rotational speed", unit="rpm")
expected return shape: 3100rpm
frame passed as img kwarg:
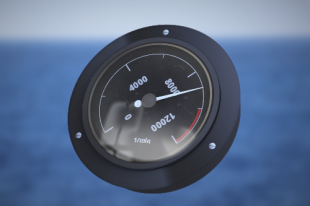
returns 9000rpm
